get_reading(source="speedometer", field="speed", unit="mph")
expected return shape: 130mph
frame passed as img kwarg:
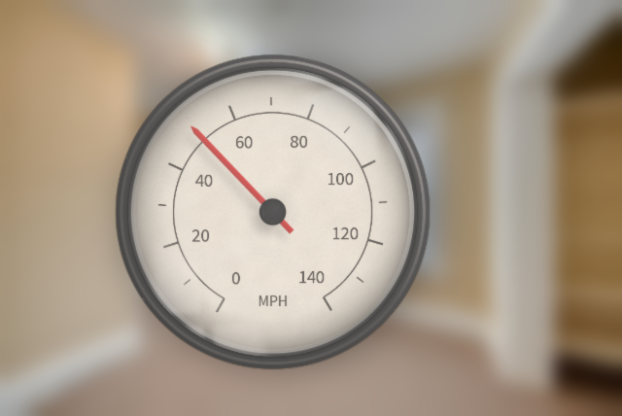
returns 50mph
